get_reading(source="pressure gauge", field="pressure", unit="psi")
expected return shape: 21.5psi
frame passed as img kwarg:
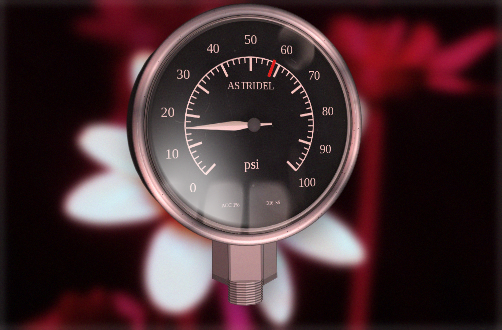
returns 16psi
